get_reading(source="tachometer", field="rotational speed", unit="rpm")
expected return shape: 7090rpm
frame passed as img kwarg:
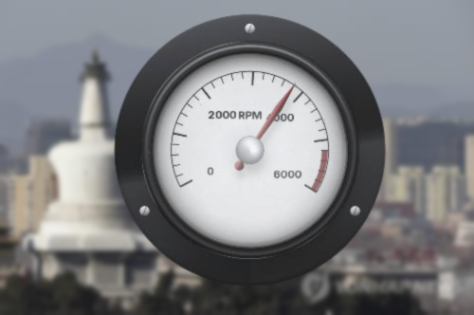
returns 3800rpm
